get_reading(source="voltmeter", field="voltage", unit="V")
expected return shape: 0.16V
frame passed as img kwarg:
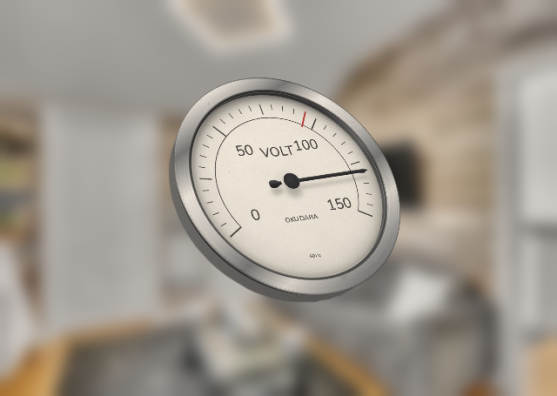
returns 130V
